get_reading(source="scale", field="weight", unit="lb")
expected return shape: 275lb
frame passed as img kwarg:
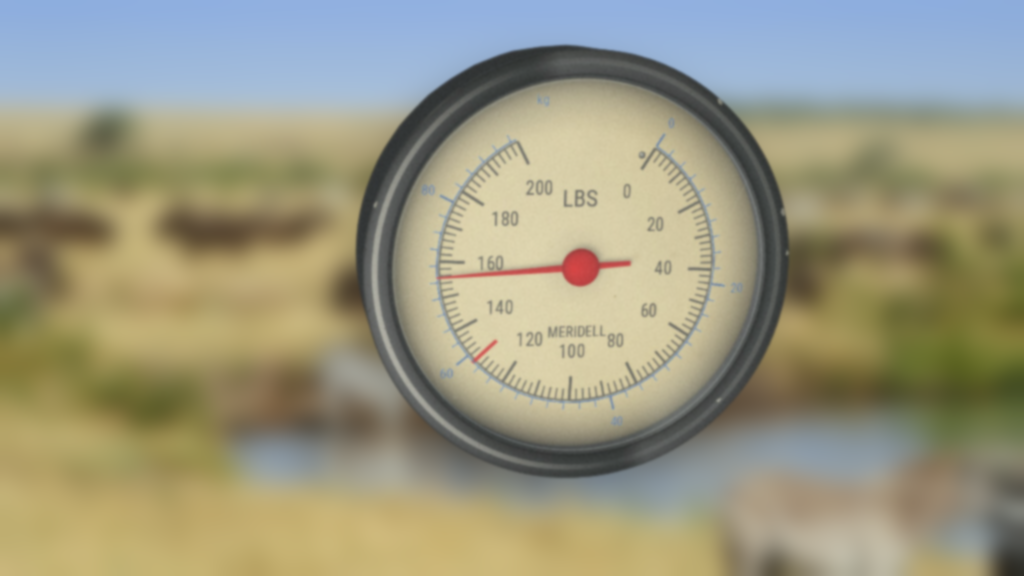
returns 156lb
